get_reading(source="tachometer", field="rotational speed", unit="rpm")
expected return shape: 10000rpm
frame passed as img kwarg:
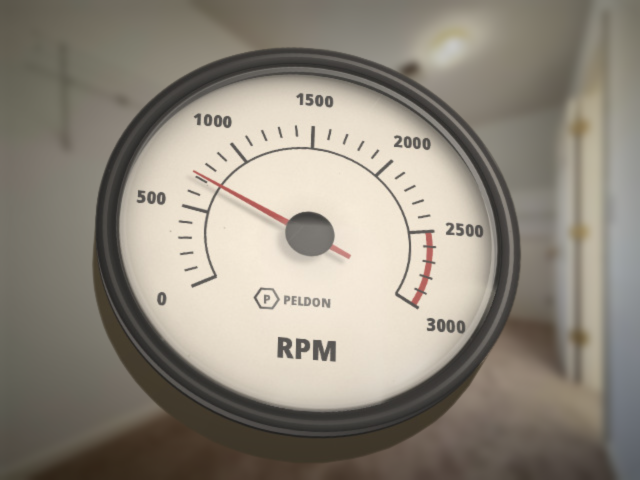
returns 700rpm
